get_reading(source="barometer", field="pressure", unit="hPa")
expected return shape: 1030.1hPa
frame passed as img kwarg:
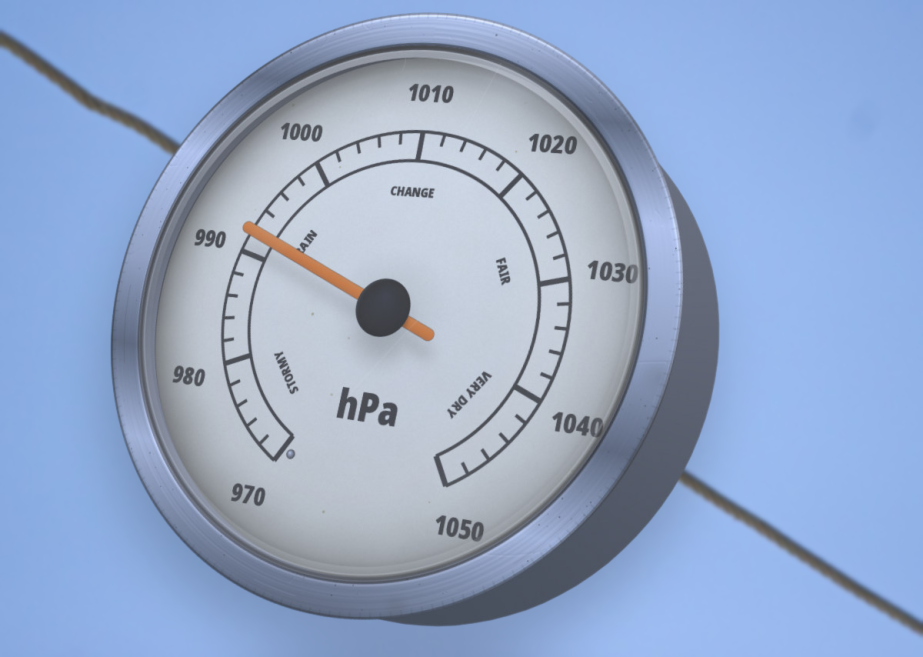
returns 992hPa
